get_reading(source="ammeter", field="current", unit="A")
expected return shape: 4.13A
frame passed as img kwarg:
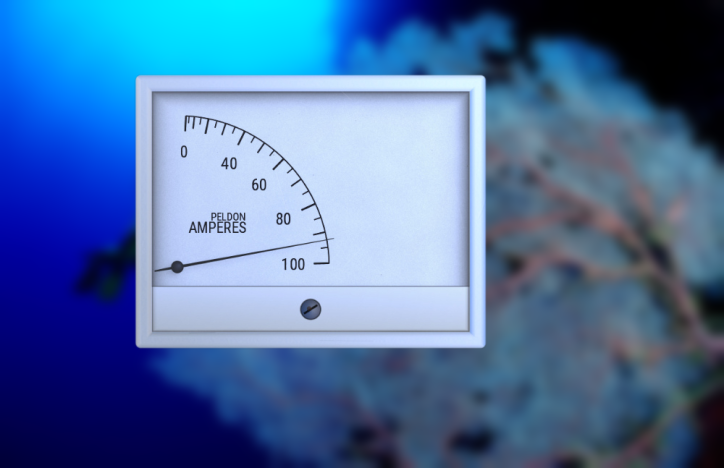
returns 92.5A
